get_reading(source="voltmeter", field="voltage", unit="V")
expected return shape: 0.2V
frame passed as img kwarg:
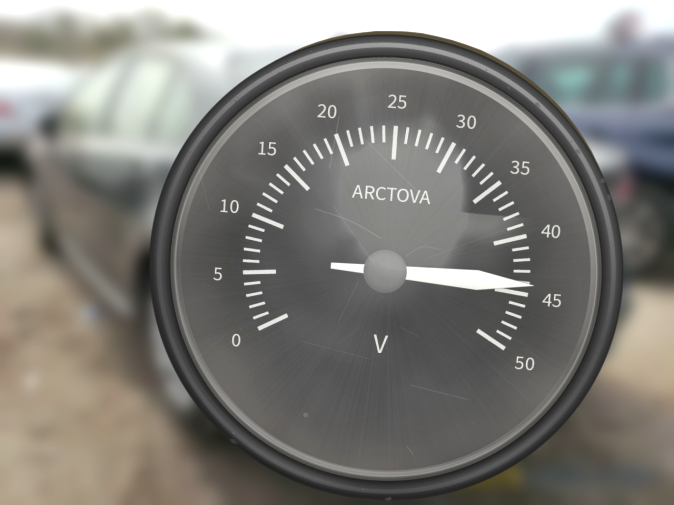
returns 44V
